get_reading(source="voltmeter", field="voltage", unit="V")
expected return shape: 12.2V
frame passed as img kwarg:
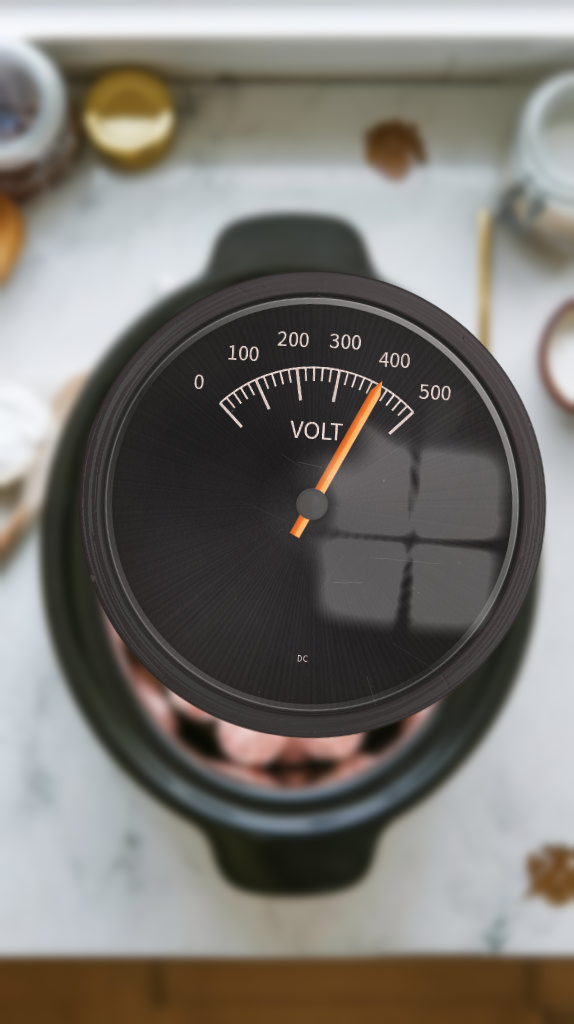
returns 400V
